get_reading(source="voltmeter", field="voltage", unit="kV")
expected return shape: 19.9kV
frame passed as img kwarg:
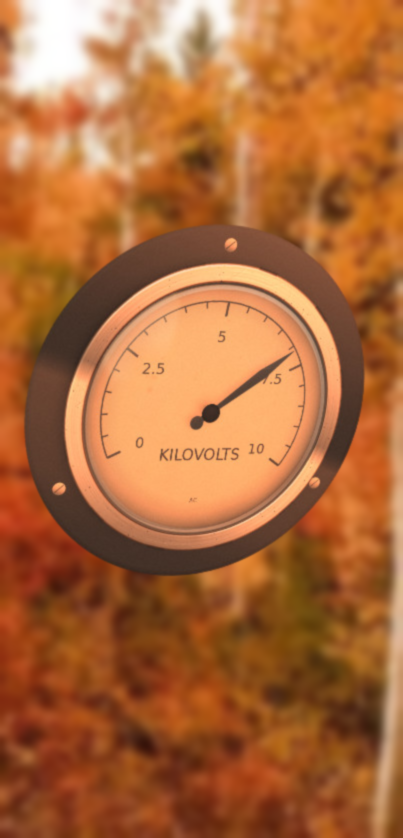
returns 7kV
